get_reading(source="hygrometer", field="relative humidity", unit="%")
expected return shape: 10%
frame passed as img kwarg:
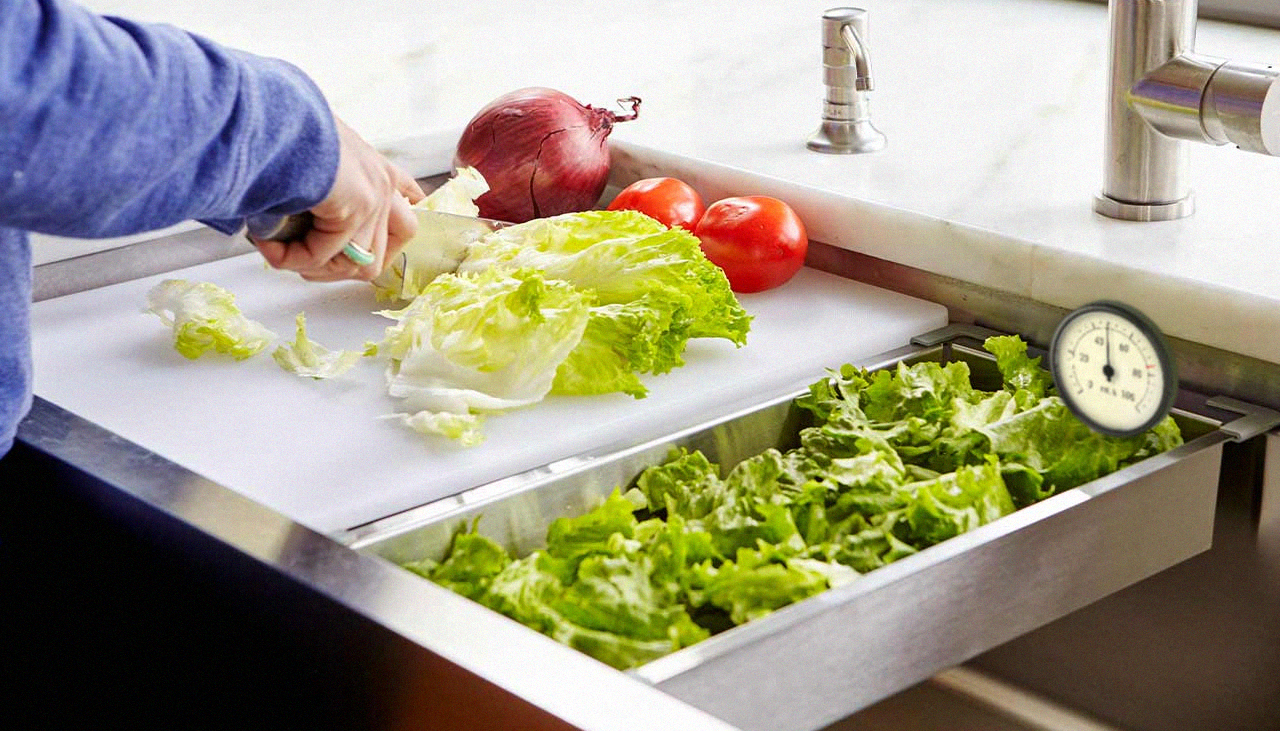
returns 48%
